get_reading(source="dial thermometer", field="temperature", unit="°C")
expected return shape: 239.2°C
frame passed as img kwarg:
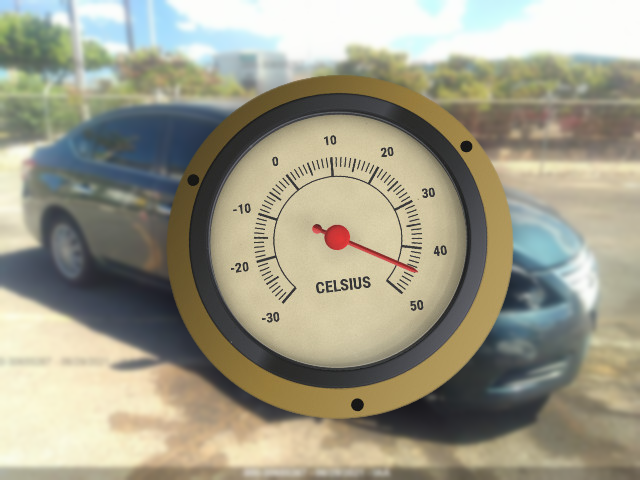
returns 45°C
